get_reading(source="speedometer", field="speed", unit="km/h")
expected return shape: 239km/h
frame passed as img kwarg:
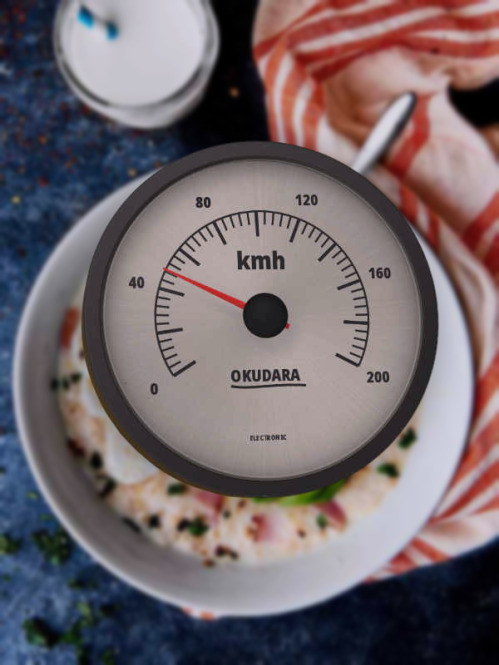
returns 48km/h
